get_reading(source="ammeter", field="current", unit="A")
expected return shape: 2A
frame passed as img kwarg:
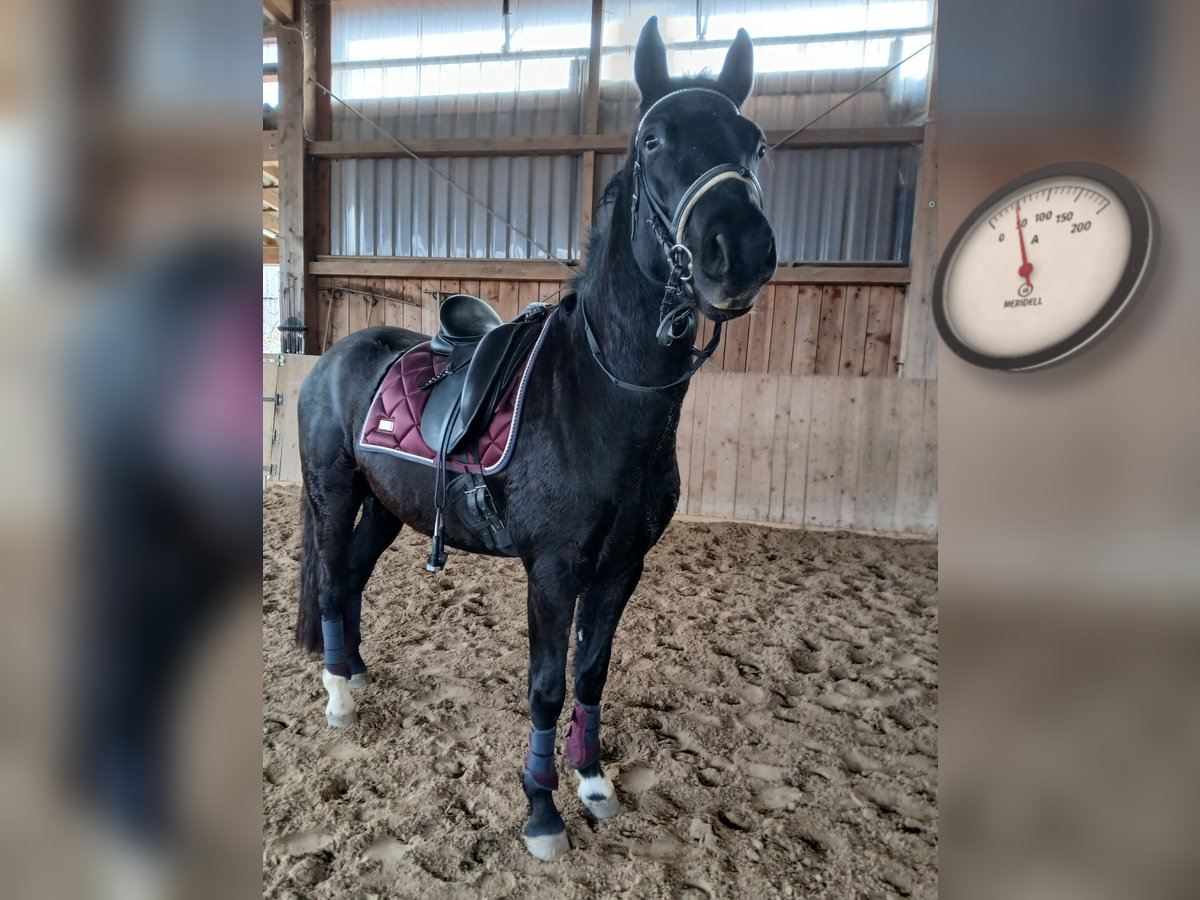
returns 50A
